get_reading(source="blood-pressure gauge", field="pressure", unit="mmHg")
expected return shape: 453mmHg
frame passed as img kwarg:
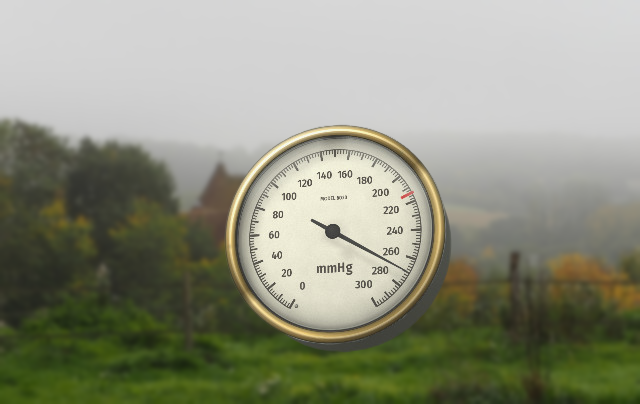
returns 270mmHg
